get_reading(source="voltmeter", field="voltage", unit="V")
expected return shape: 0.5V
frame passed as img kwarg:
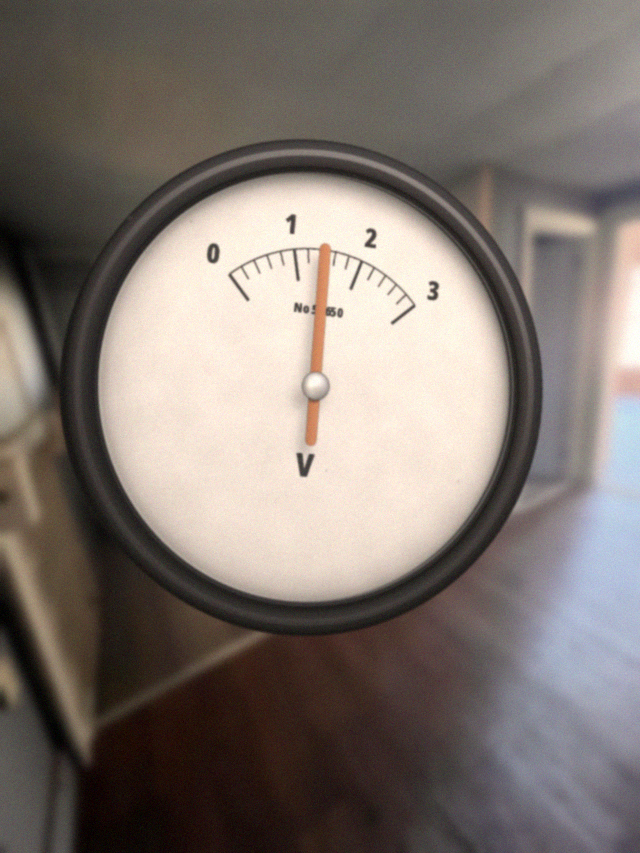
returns 1.4V
